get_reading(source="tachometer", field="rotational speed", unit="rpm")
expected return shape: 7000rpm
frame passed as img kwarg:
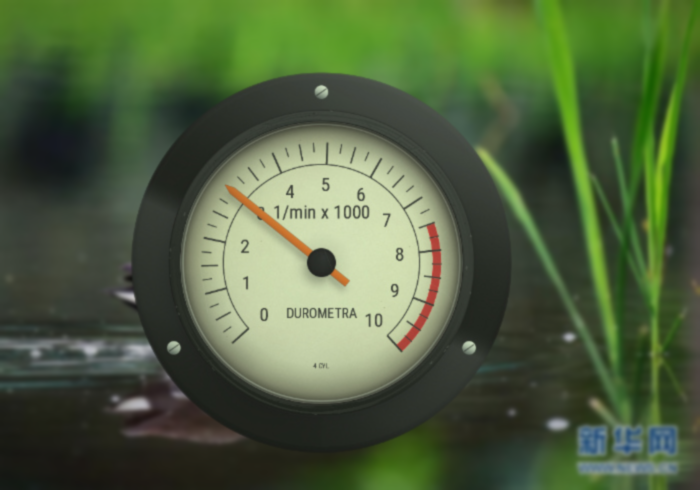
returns 3000rpm
